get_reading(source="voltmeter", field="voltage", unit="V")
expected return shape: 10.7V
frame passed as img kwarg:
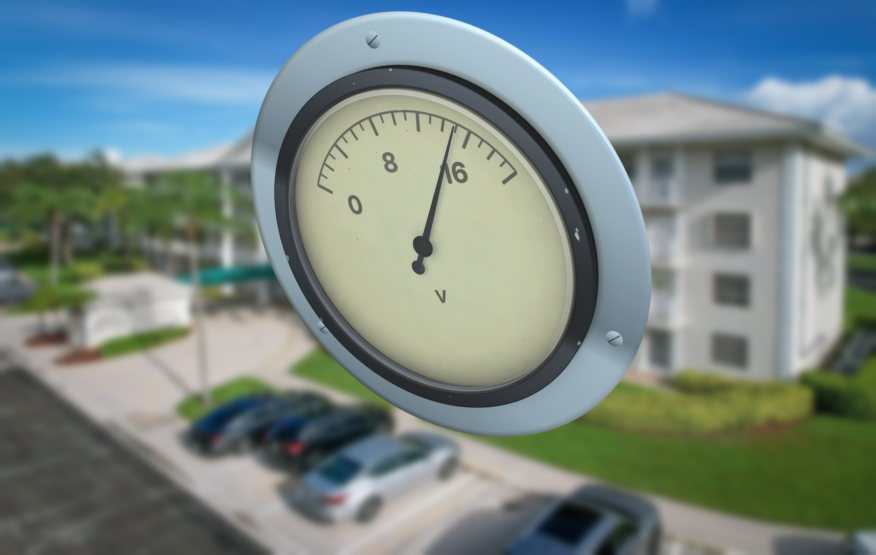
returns 15V
